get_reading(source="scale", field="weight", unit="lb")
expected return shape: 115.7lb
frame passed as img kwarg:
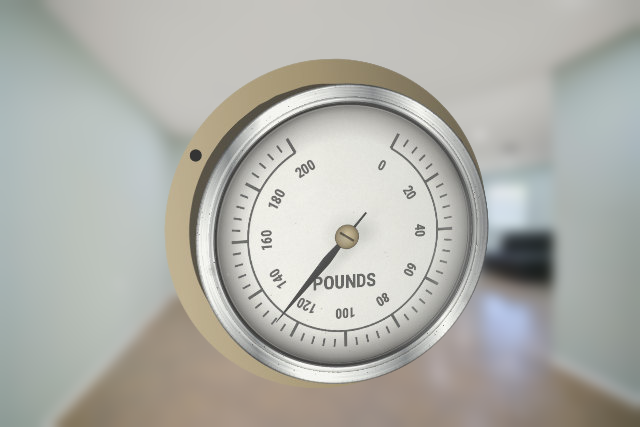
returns 128lb
